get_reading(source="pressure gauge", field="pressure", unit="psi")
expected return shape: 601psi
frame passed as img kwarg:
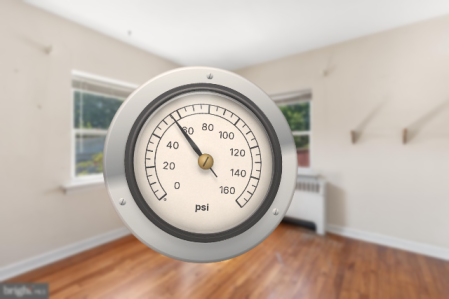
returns 55psi
